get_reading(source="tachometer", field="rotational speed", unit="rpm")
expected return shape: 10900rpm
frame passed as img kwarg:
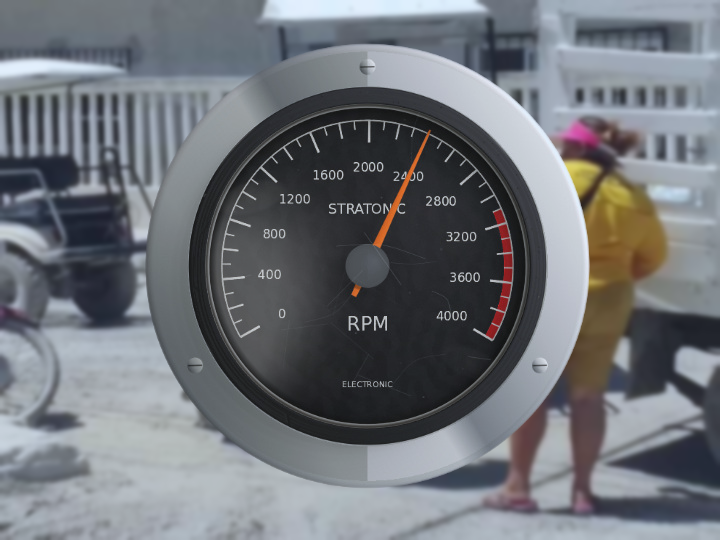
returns 2400rpm
